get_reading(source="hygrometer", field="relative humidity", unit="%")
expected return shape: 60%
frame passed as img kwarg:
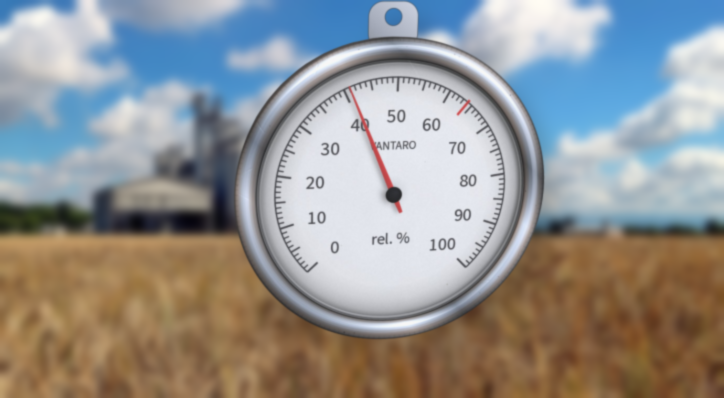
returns 41%
